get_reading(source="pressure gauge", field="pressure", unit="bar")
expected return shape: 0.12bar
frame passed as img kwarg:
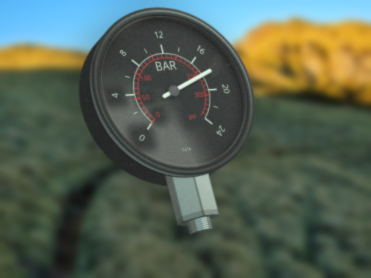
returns 18bar
